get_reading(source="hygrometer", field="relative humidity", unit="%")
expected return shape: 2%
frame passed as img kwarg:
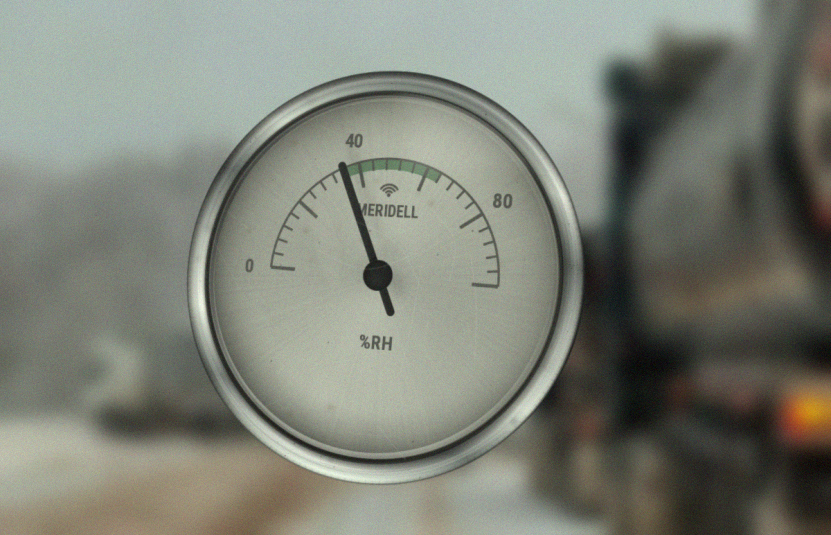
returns 36%
